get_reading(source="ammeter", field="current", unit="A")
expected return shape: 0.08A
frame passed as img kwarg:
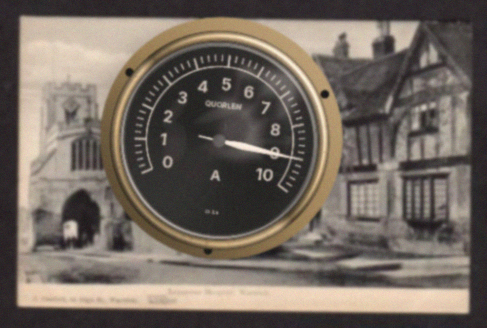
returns 9A
